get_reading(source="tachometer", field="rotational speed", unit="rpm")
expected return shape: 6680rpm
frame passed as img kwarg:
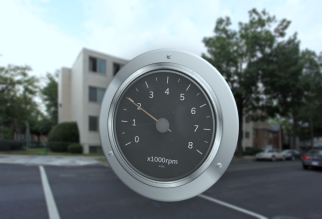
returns 2000rpm
